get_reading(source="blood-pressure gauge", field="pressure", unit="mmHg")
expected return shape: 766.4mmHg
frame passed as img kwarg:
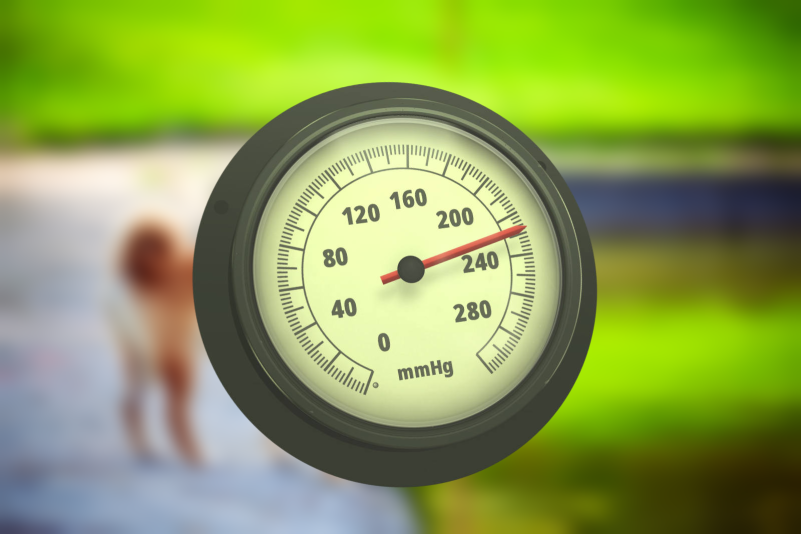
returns 228mmHg
